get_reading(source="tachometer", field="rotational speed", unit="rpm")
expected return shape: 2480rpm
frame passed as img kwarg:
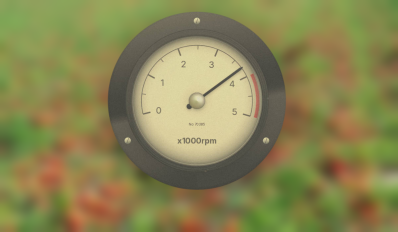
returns 3750rpm
